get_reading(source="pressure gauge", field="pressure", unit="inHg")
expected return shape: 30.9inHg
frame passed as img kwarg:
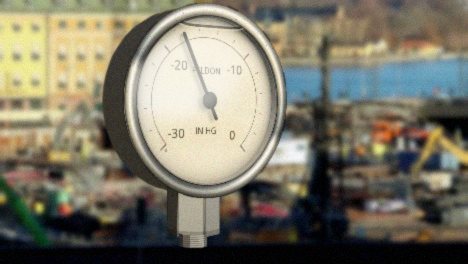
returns -18inHg
